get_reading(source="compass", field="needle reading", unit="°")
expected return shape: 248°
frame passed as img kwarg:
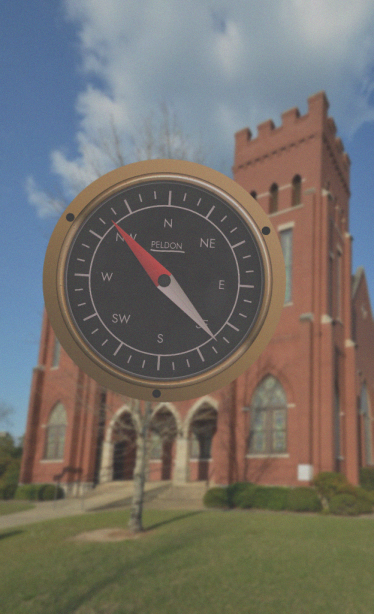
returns 315°
